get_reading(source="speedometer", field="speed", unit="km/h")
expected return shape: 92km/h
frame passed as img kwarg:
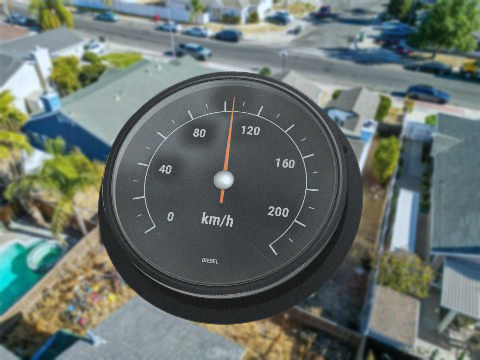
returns 105km/h
